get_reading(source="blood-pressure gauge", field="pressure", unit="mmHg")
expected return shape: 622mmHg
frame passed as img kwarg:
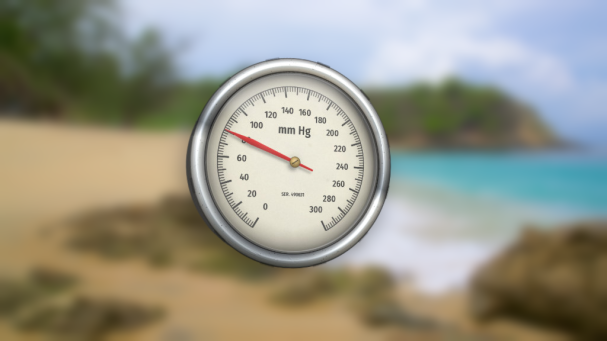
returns 80mmHg
